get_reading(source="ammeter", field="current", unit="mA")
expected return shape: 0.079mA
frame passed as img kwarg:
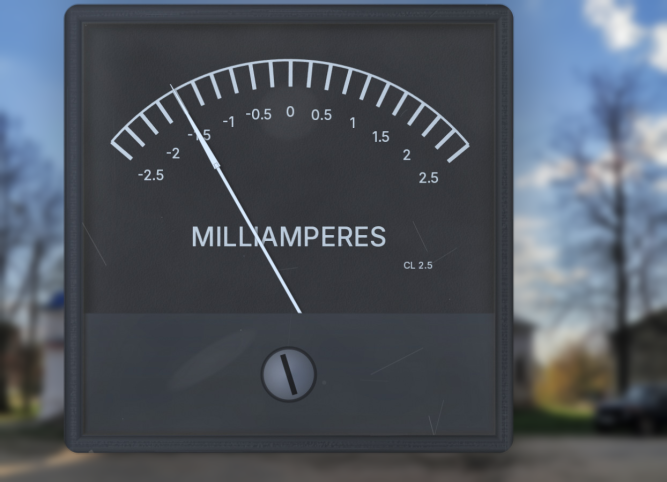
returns -1.5mA
